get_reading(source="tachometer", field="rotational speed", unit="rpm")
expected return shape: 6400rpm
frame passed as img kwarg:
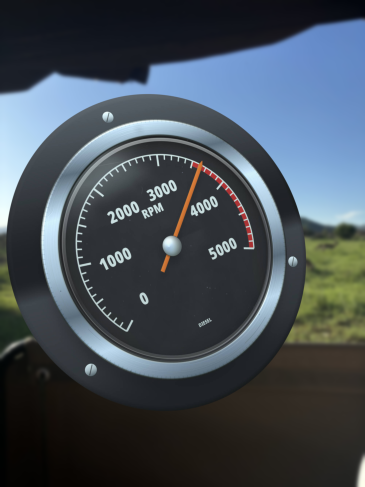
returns 3600rpm
